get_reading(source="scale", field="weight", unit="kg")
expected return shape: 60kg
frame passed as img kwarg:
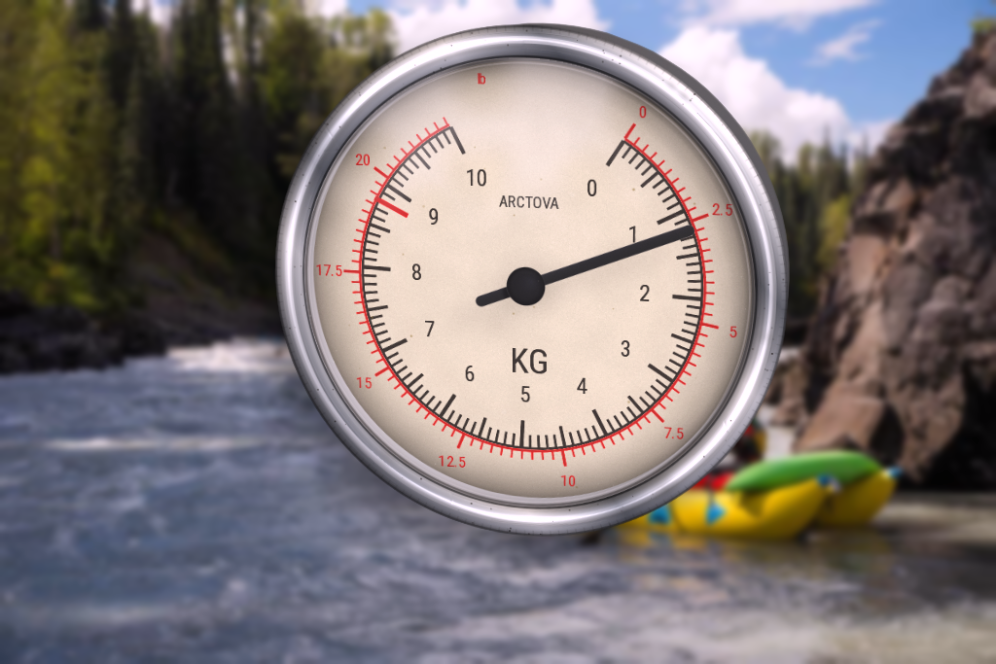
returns 1.2kg
